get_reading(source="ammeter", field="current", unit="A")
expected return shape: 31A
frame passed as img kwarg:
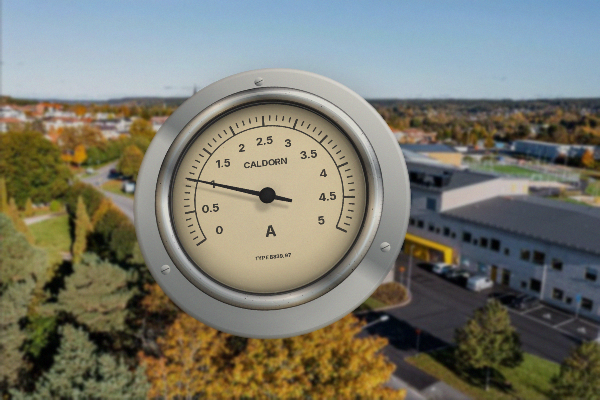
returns 1A
